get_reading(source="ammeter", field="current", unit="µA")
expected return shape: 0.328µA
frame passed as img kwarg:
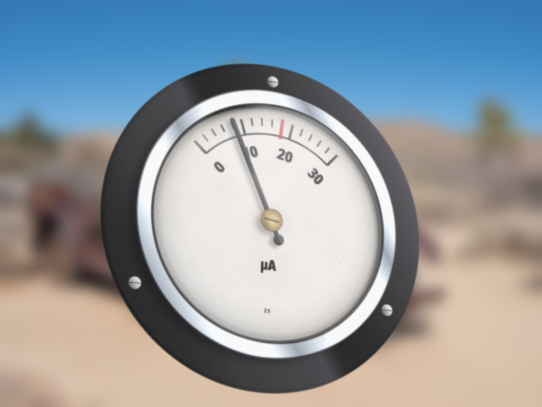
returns 8µA
